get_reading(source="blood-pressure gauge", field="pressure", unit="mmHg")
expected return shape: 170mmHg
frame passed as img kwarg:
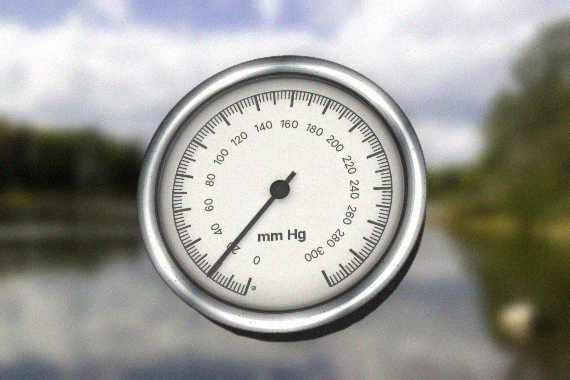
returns 20mmHg
